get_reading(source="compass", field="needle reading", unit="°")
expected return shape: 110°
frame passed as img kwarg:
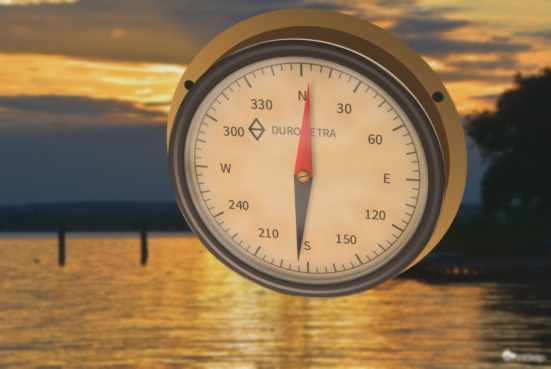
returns 5°
